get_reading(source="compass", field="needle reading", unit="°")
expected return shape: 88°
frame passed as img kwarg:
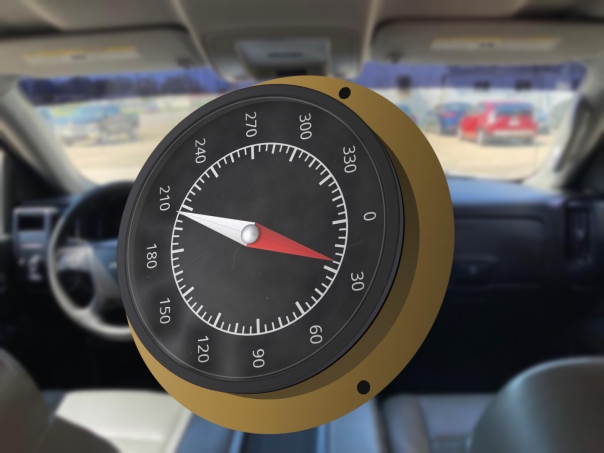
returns 25°
